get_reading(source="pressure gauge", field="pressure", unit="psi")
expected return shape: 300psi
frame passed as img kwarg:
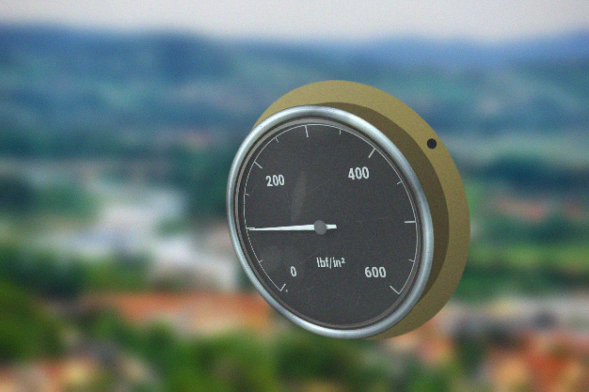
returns 100psi
